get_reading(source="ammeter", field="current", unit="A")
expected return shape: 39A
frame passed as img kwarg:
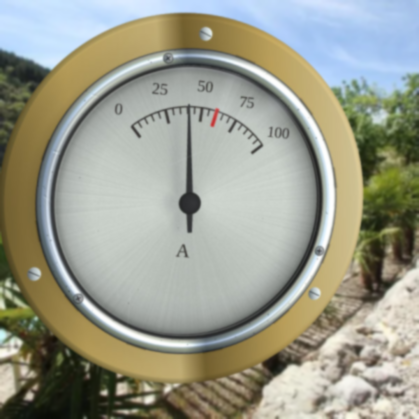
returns 40A
